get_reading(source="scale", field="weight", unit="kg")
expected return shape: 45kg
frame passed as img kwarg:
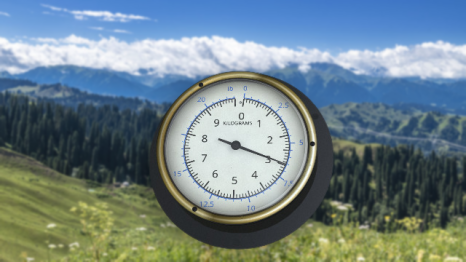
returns 3kg
